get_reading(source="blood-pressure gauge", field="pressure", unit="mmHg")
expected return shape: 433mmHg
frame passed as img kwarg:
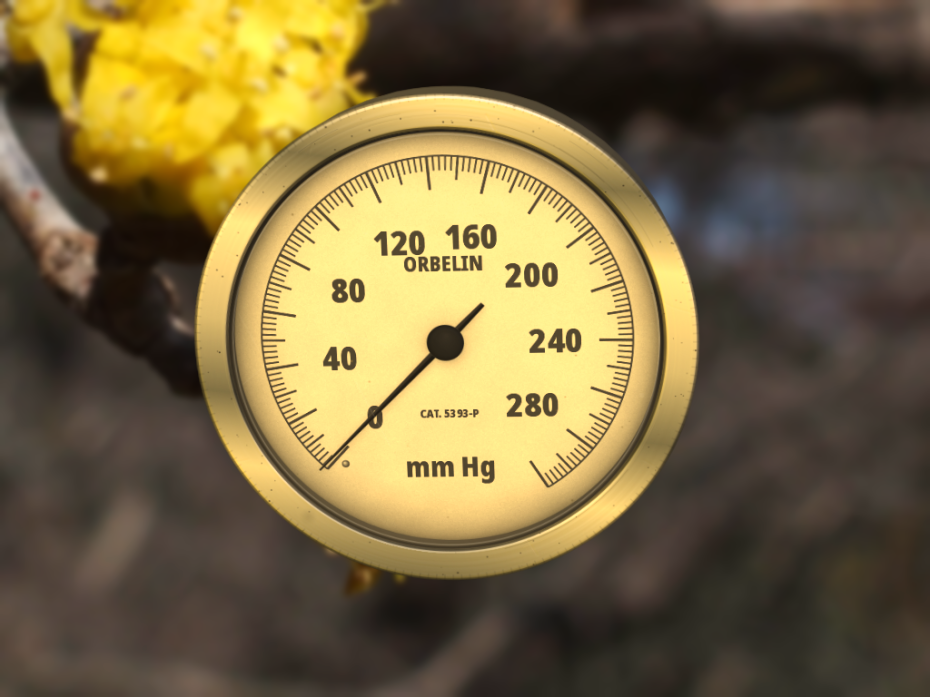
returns 2mmHg
